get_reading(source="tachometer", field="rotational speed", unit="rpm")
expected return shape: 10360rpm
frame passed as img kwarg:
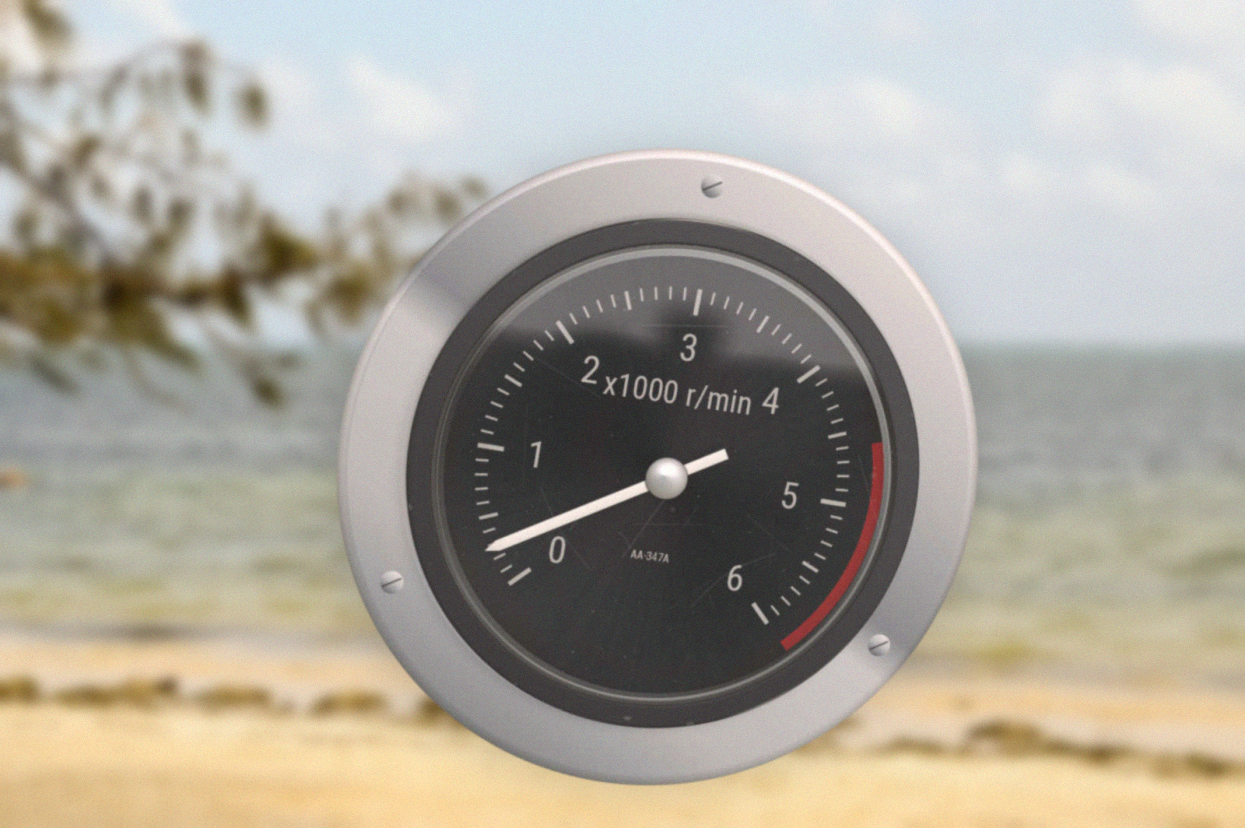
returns 300rpm
